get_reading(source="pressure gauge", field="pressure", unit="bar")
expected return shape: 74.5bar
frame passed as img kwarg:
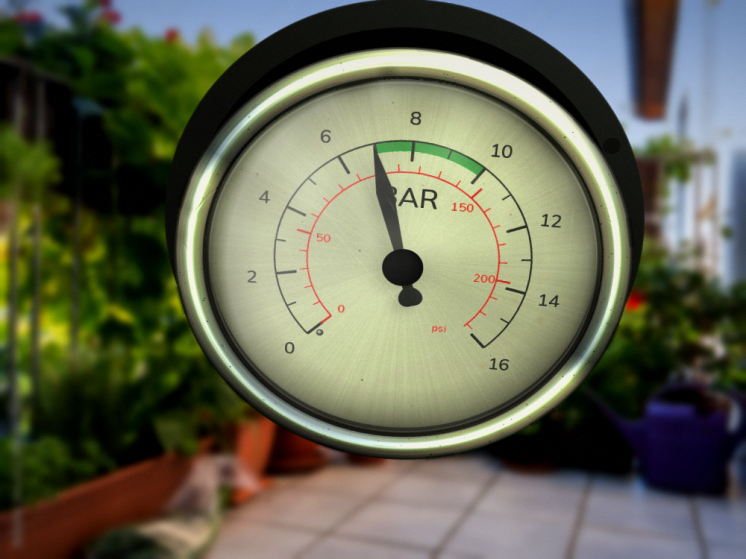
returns 7bar
